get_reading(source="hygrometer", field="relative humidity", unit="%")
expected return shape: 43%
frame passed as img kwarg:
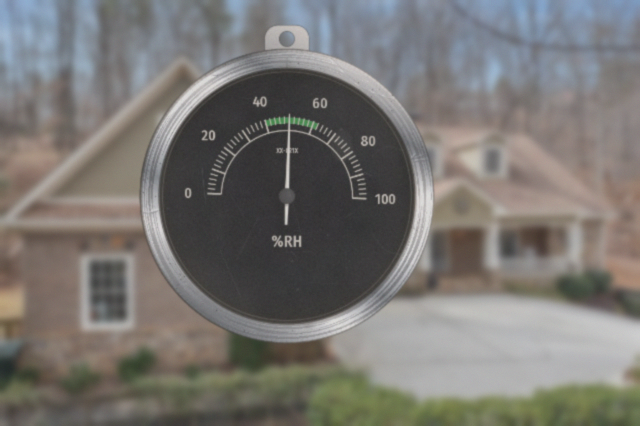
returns 50%
